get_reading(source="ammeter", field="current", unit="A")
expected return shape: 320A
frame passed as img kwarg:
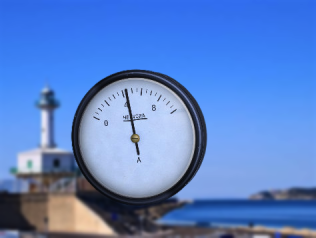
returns 4.5A
